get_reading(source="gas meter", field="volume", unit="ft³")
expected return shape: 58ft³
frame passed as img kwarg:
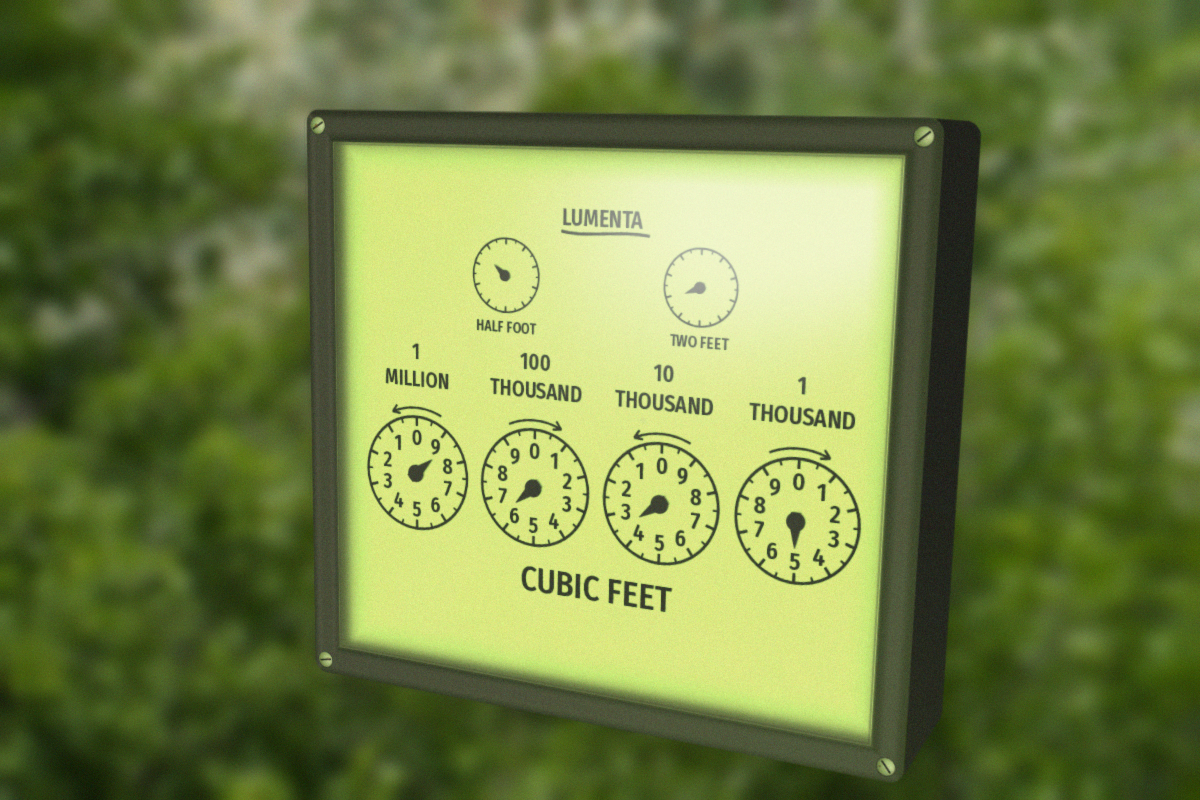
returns 863500ft³
